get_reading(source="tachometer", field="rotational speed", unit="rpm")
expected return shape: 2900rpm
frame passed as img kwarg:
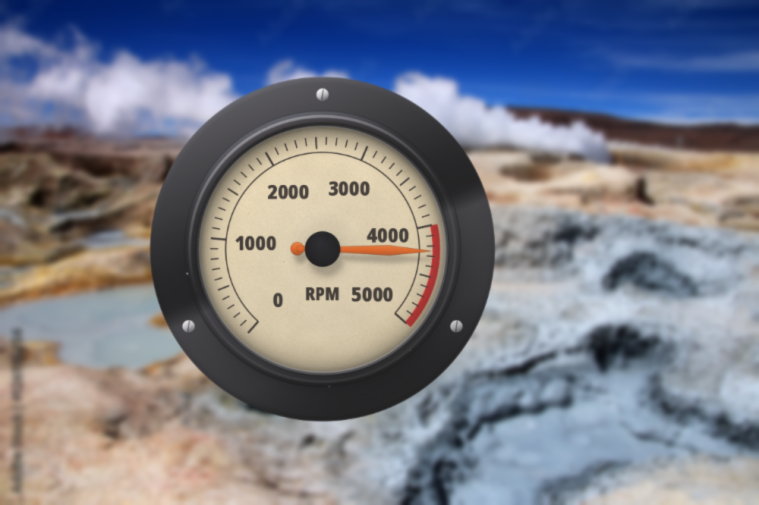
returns 4250rpm
